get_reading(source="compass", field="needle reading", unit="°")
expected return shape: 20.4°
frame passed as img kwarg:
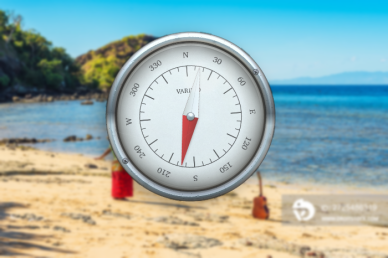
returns 195°
